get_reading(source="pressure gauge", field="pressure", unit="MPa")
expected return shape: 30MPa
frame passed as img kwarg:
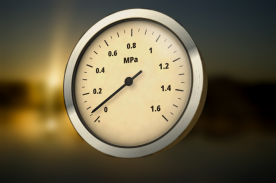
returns 0.05MPa
